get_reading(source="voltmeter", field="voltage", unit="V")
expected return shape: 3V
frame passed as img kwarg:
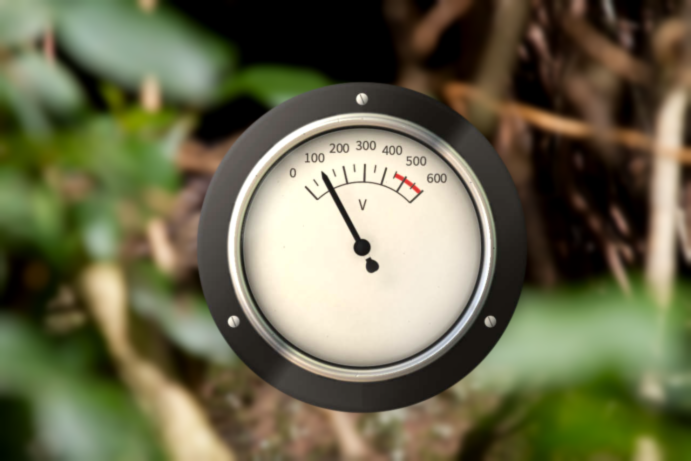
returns 100V
